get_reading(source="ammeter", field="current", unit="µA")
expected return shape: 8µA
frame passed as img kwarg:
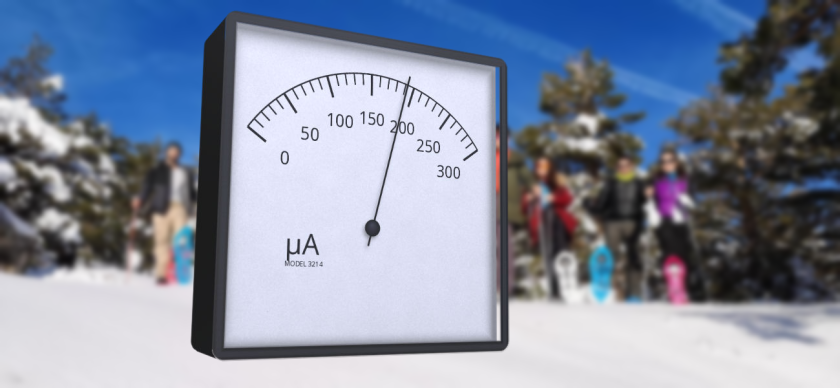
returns 190µA
